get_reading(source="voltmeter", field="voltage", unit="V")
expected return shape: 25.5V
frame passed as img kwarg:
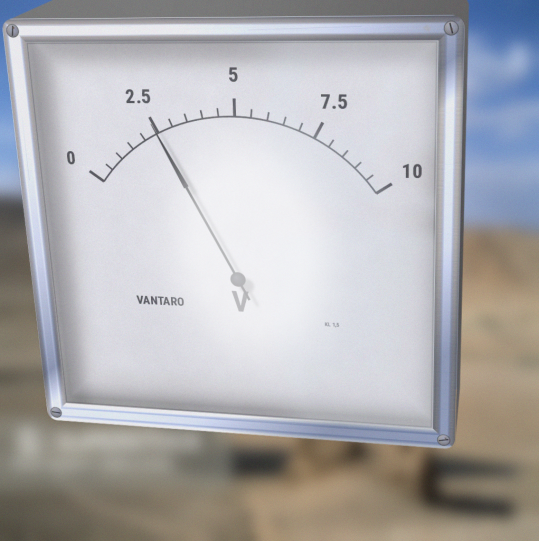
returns 2.5V
